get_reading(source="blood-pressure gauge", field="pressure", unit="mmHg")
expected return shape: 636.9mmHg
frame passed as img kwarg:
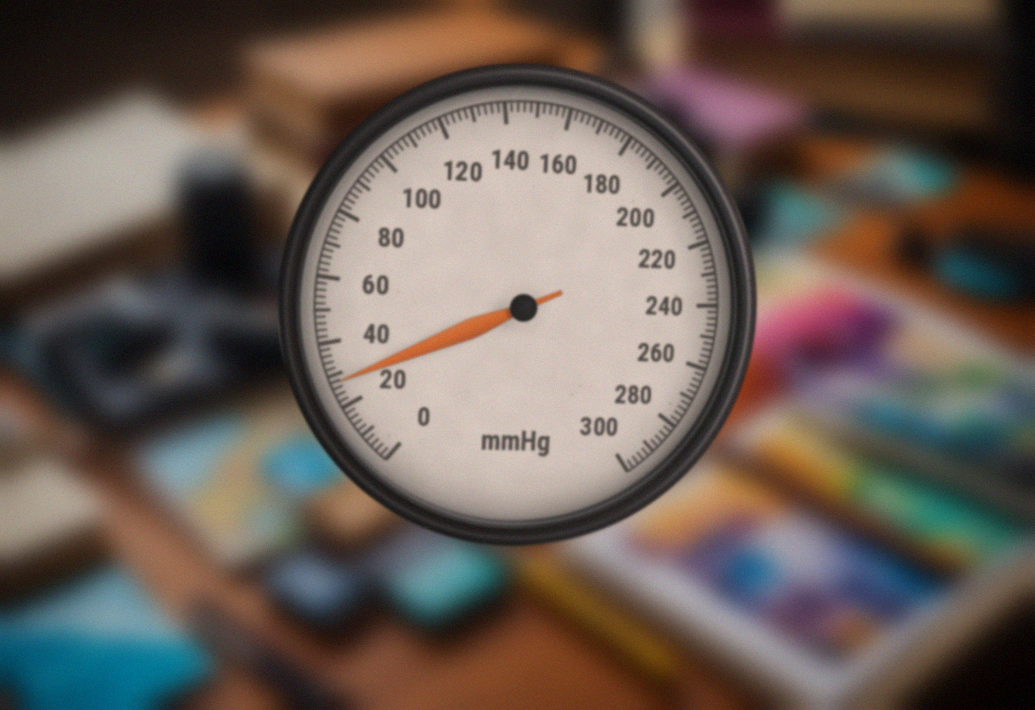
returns 28mmHg
